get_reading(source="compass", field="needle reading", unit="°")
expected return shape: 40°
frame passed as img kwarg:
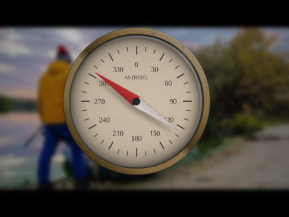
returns 305°
